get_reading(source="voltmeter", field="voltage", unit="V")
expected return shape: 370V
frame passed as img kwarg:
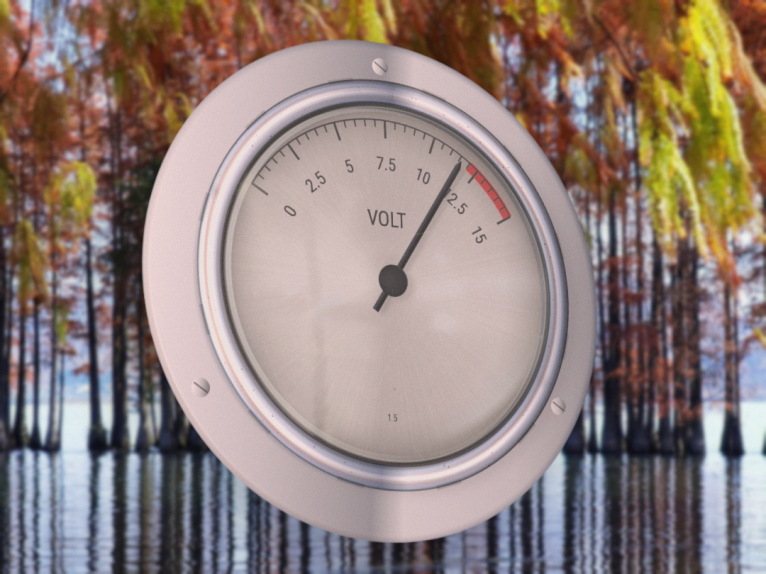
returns 11.5V
